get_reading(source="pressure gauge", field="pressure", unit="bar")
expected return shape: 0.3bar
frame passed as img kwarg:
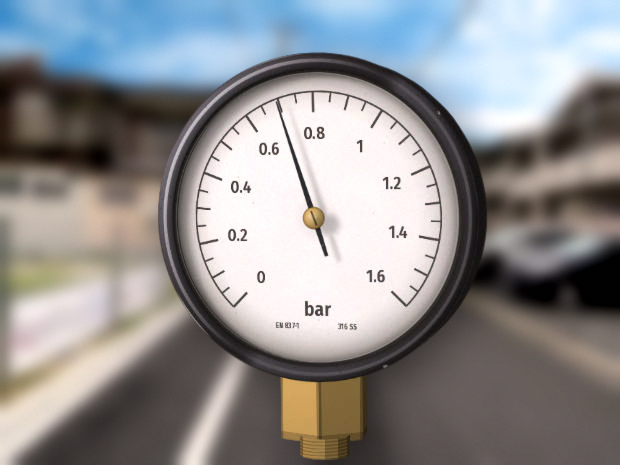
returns 0.7bar
